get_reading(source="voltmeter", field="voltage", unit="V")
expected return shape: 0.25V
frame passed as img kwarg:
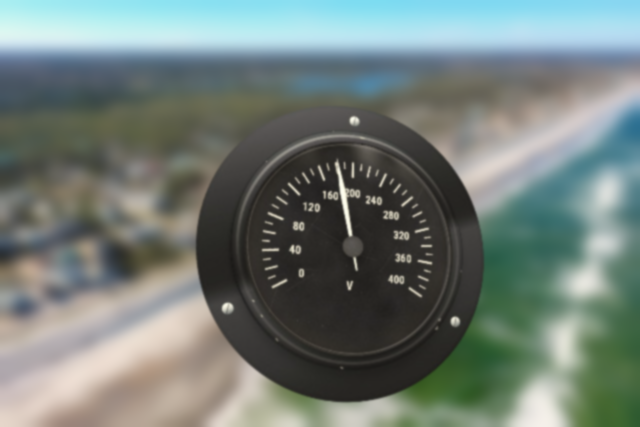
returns 180V
